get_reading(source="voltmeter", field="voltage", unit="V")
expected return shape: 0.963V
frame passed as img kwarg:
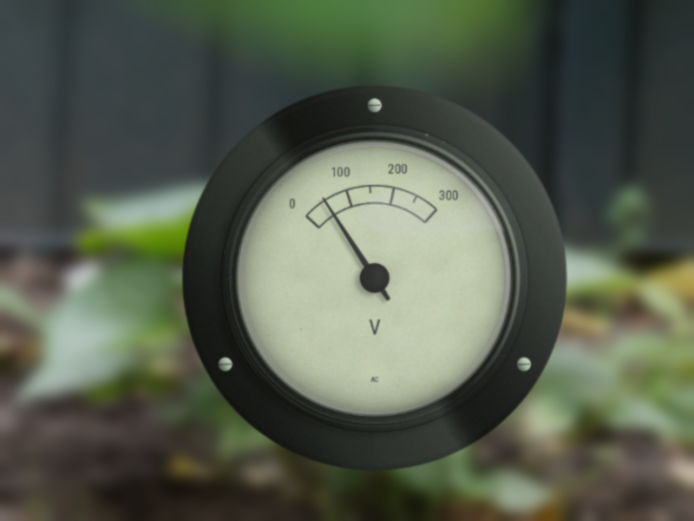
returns 50V
